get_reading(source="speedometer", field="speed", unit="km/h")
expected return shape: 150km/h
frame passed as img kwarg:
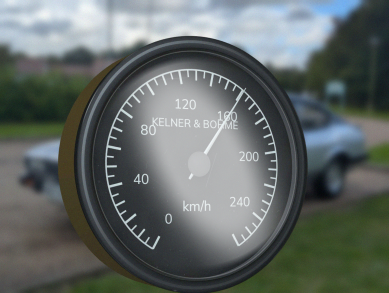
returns 160km/h
